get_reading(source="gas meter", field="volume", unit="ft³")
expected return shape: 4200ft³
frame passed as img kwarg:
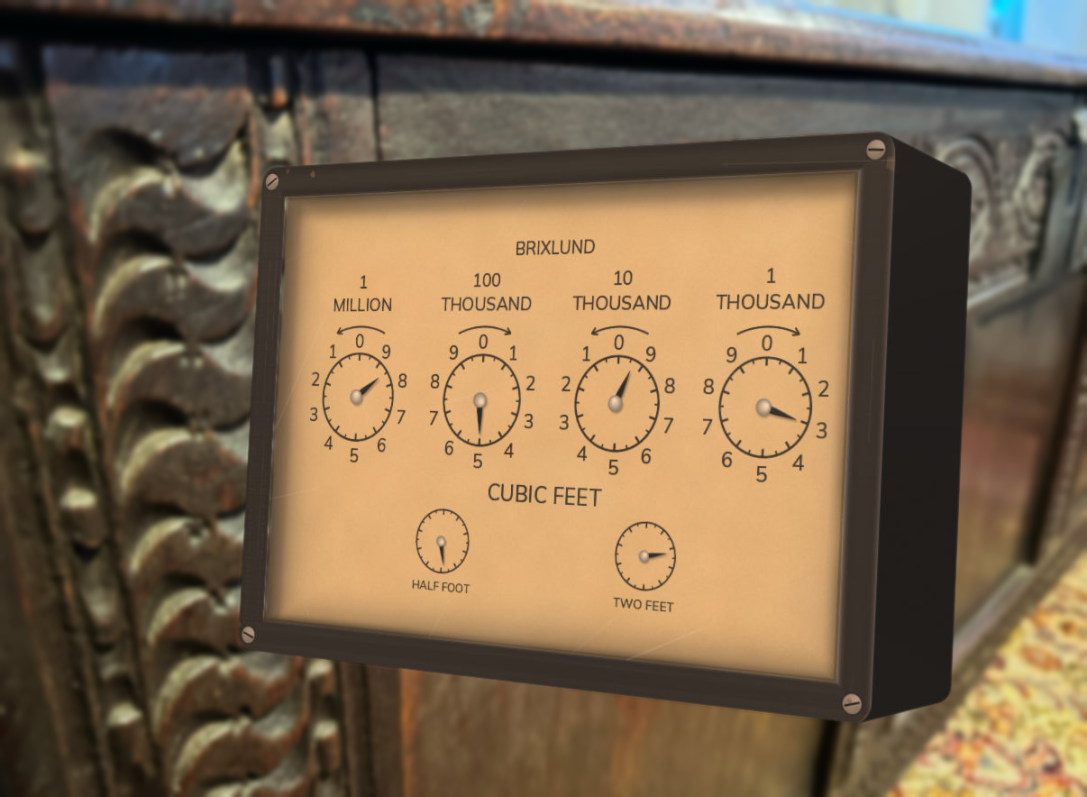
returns 849300ft³
